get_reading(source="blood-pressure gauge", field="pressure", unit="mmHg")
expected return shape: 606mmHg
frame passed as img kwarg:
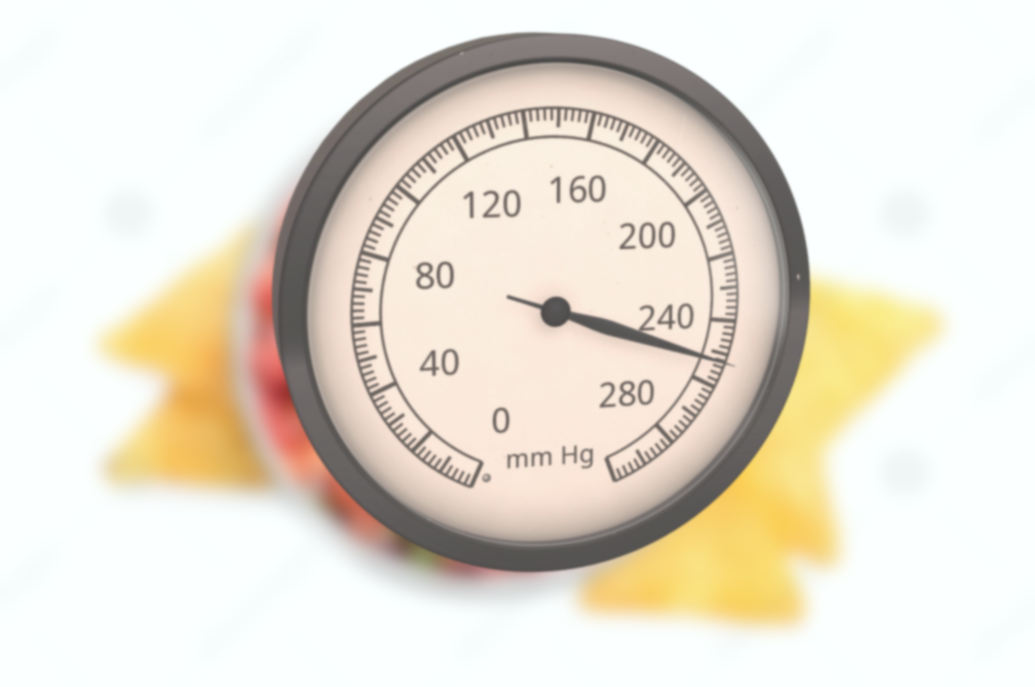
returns 252mmHg
